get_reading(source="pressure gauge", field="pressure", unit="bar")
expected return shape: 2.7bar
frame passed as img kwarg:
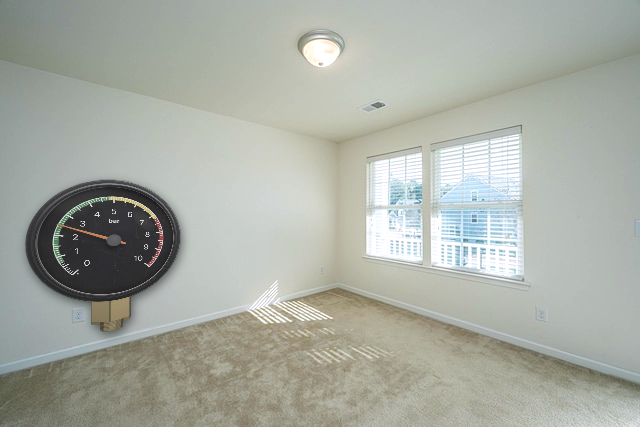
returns 2.5bar
